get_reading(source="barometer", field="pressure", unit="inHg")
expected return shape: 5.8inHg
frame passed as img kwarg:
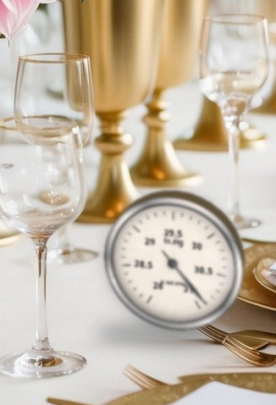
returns 30.9inHg
